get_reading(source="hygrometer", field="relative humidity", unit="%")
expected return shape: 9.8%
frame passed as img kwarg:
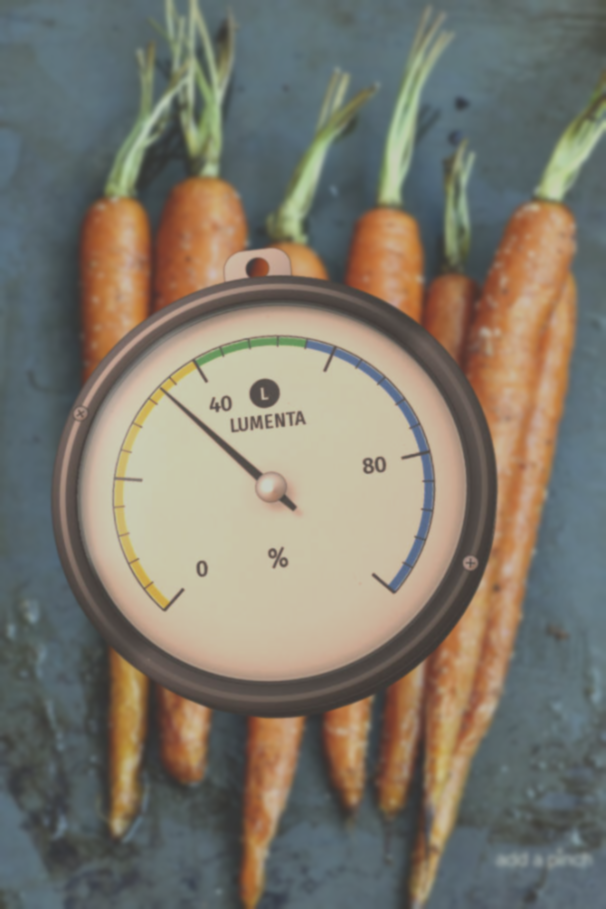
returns 34%
